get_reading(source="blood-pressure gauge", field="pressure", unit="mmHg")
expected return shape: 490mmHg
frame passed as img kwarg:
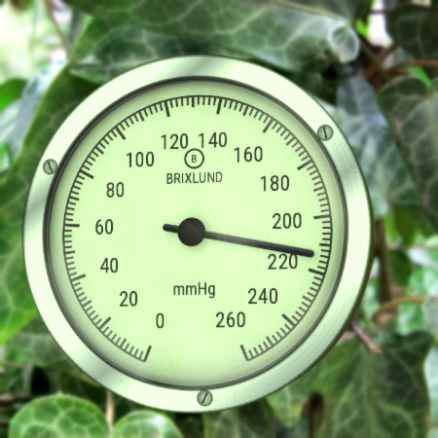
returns 214mmHg
